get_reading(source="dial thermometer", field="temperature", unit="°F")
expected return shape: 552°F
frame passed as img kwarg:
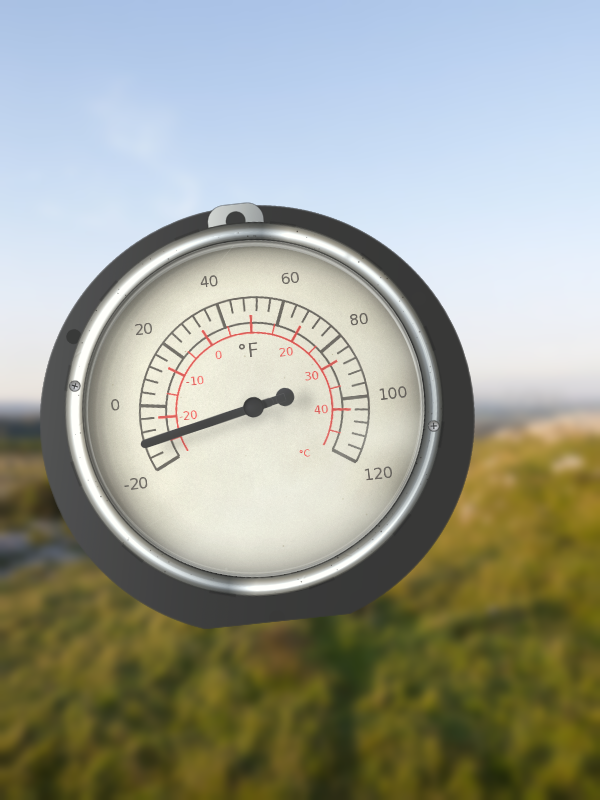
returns -12°F
